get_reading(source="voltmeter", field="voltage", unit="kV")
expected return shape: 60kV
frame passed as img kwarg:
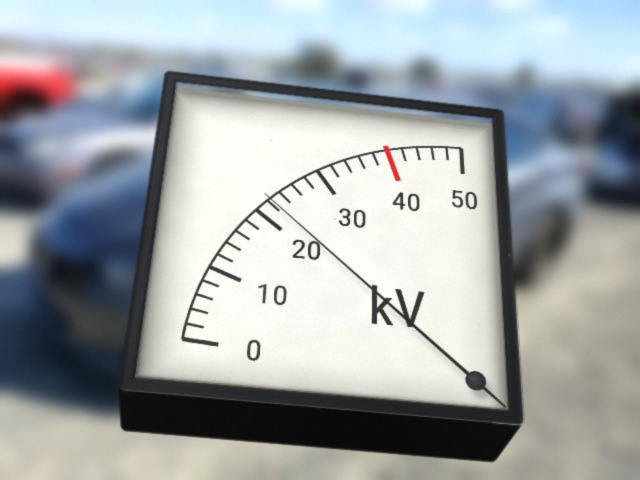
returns 22kV
